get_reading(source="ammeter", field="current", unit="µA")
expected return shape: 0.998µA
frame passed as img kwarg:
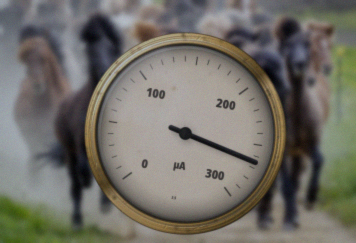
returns 265µA
